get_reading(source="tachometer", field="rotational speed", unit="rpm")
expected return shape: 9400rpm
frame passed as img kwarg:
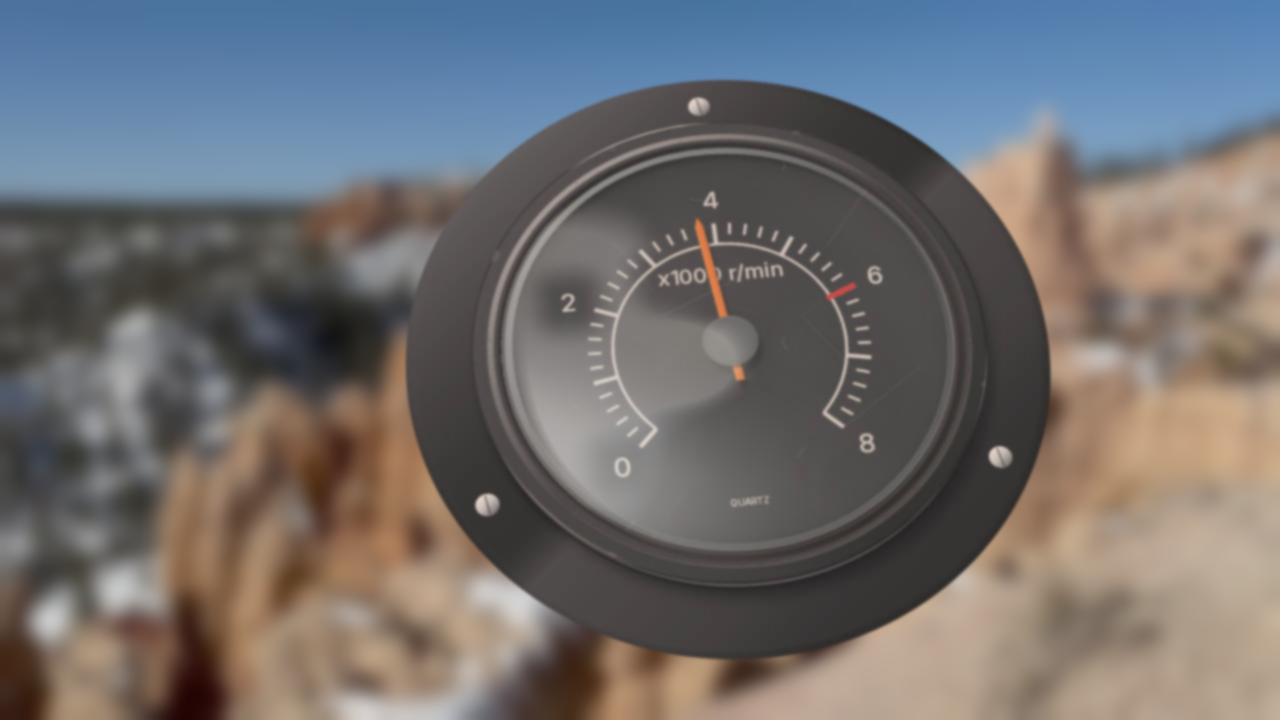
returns 3800rpm
